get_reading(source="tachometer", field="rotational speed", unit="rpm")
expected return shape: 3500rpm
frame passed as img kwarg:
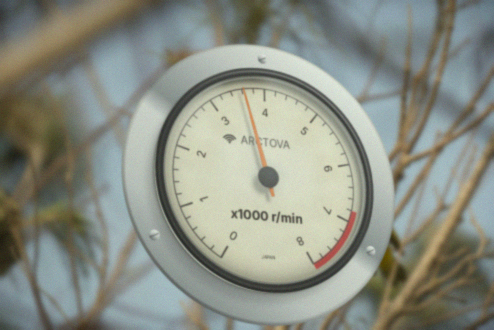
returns 3600rpm
